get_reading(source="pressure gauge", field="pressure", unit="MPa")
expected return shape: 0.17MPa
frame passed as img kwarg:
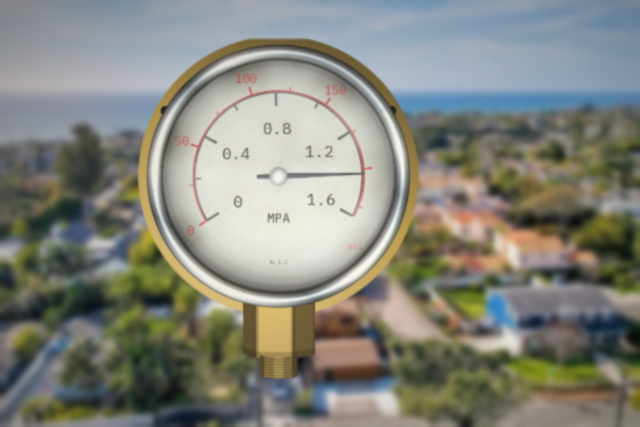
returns 1.4MPa
